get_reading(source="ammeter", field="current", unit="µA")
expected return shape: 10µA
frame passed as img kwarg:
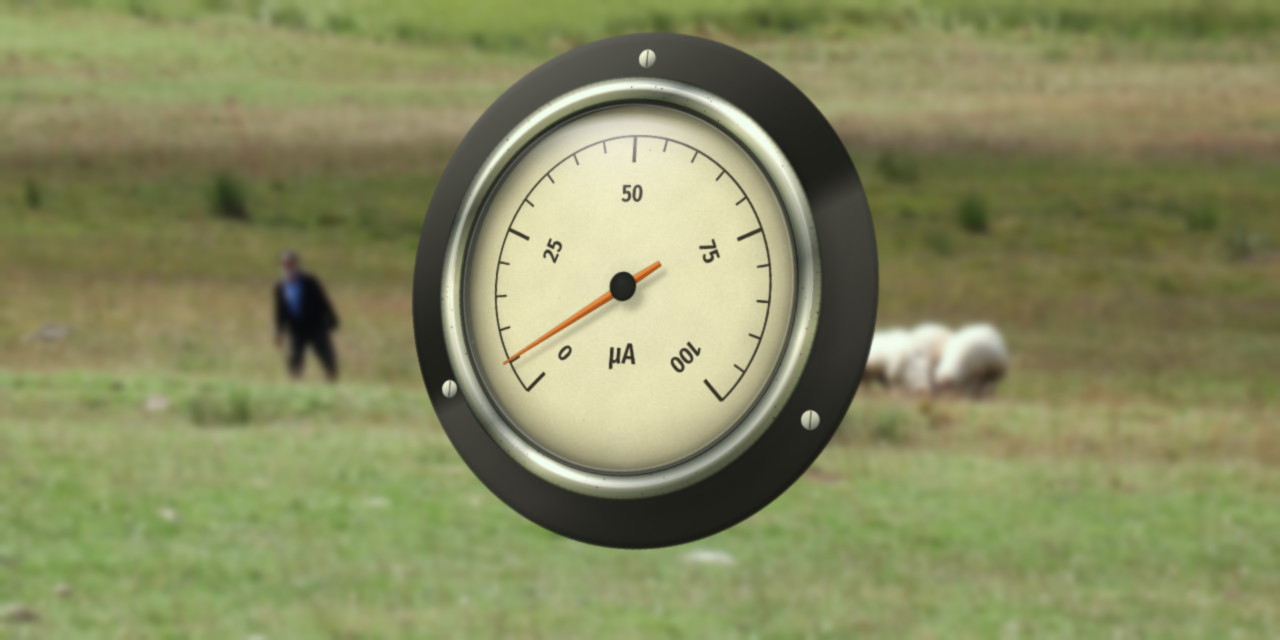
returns 5µA
